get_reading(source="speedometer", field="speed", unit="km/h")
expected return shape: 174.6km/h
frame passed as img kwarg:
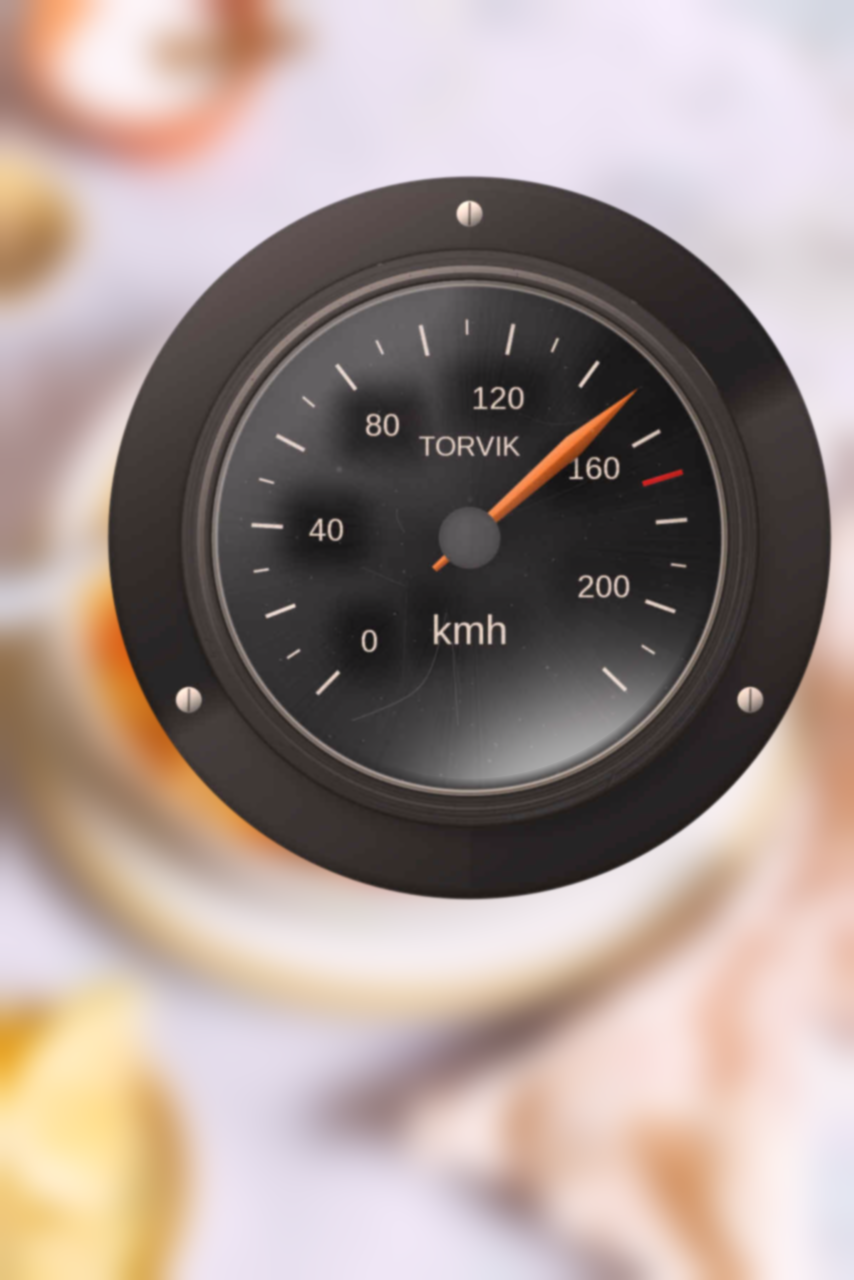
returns 150km/h
